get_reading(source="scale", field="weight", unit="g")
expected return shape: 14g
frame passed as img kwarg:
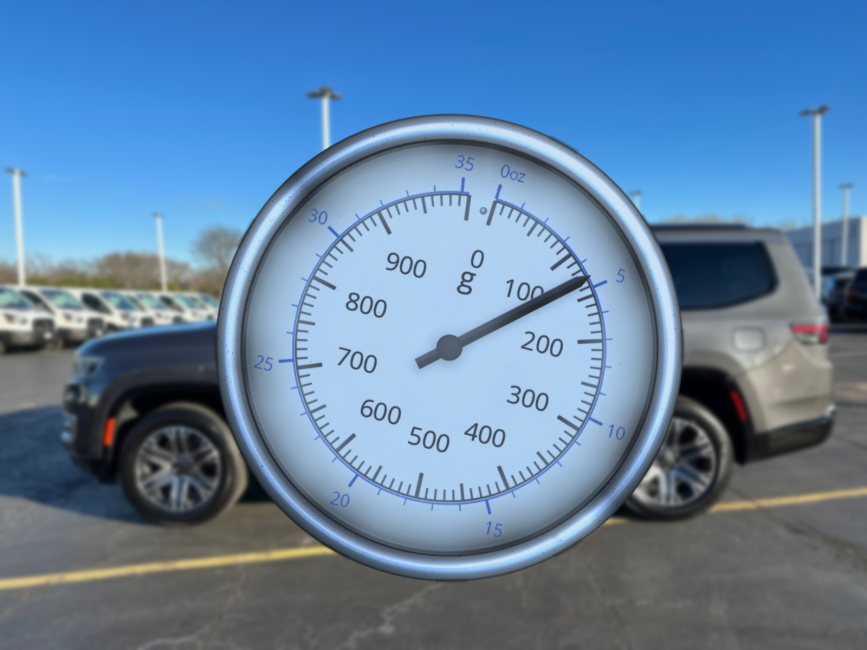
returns 130g
